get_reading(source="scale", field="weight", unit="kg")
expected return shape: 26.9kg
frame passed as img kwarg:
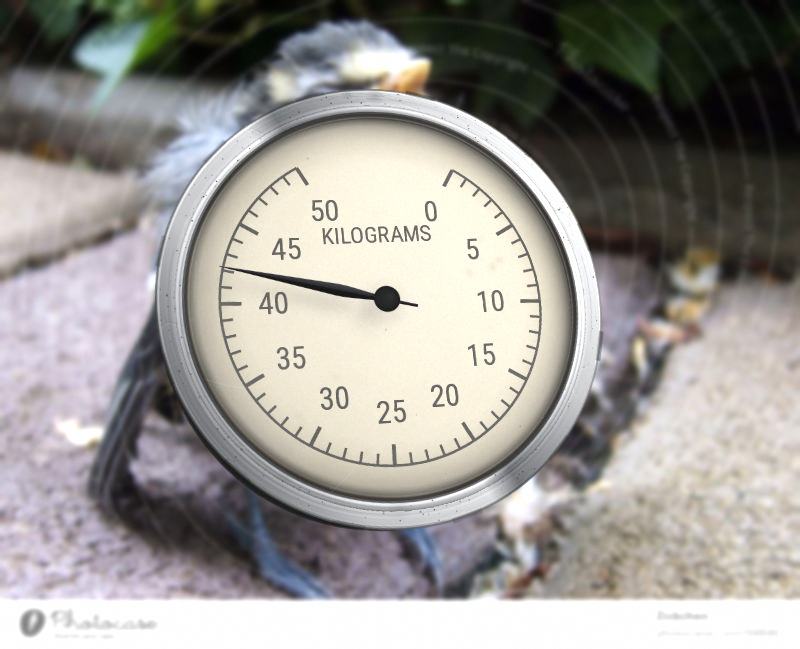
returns 42kg
